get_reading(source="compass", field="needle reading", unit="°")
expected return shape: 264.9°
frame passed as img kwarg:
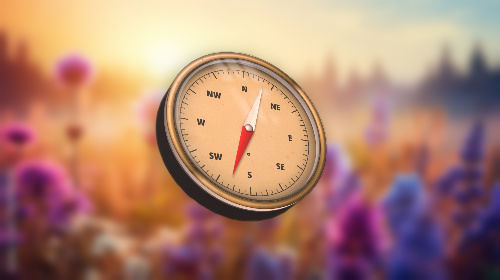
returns 200°
